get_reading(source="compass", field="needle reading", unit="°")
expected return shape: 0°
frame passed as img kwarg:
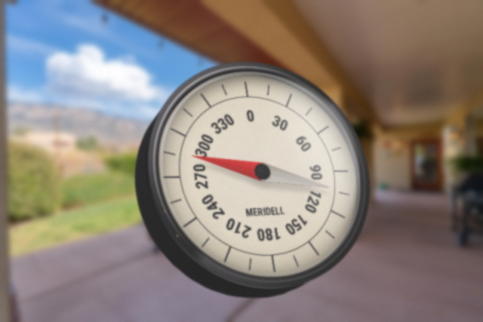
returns 285°
